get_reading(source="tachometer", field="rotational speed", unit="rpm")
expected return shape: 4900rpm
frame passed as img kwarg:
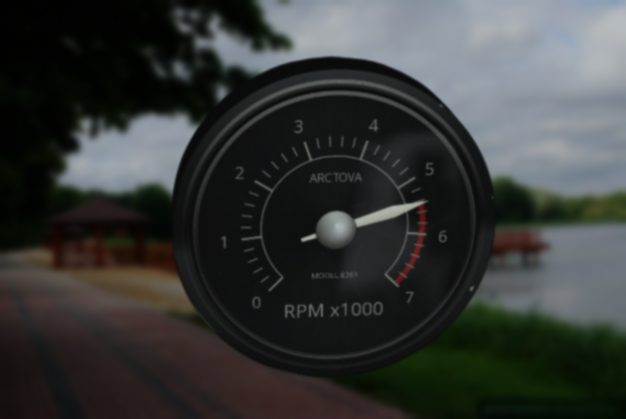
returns 5400rpm
